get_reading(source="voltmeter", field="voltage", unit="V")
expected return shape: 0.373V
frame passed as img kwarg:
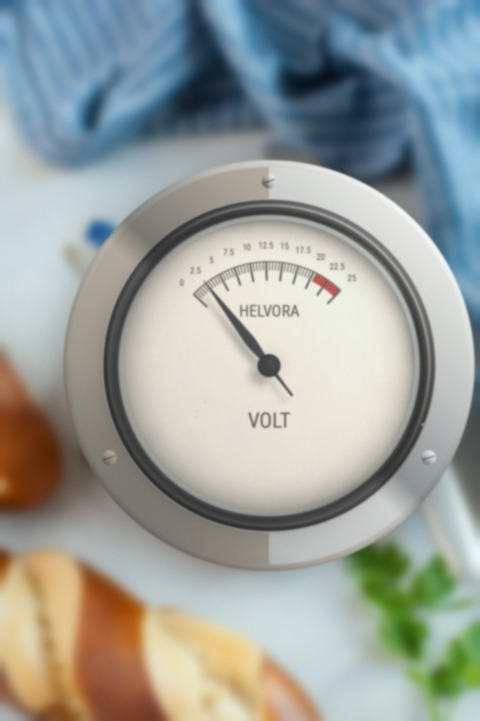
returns 2.5V
